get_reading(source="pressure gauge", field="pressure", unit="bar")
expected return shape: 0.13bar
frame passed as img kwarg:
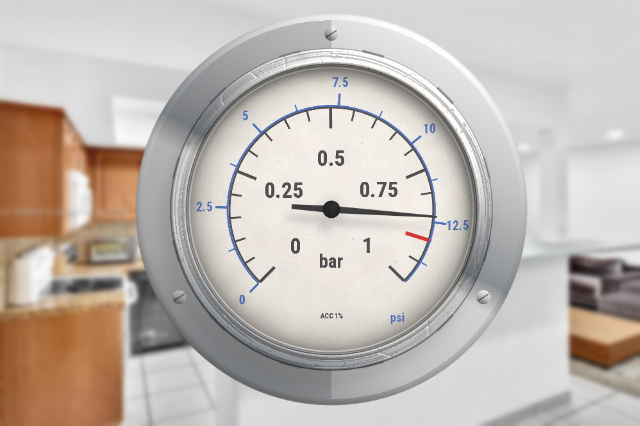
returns 0.85bar
